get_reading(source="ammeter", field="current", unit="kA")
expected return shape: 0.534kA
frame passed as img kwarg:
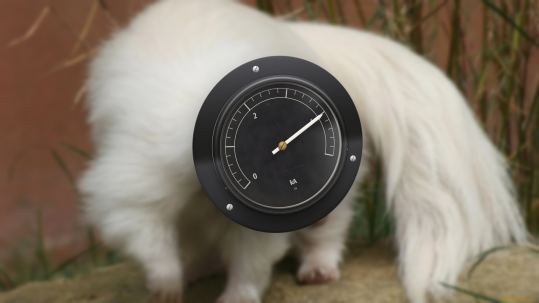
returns 4kA
